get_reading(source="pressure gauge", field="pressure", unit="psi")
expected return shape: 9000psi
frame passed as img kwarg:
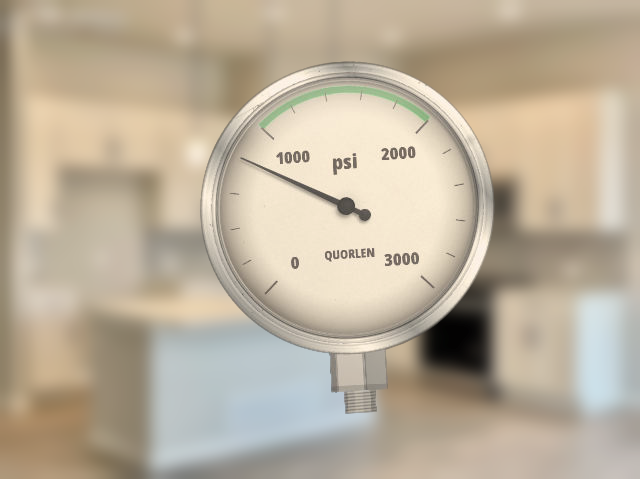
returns 800psi
